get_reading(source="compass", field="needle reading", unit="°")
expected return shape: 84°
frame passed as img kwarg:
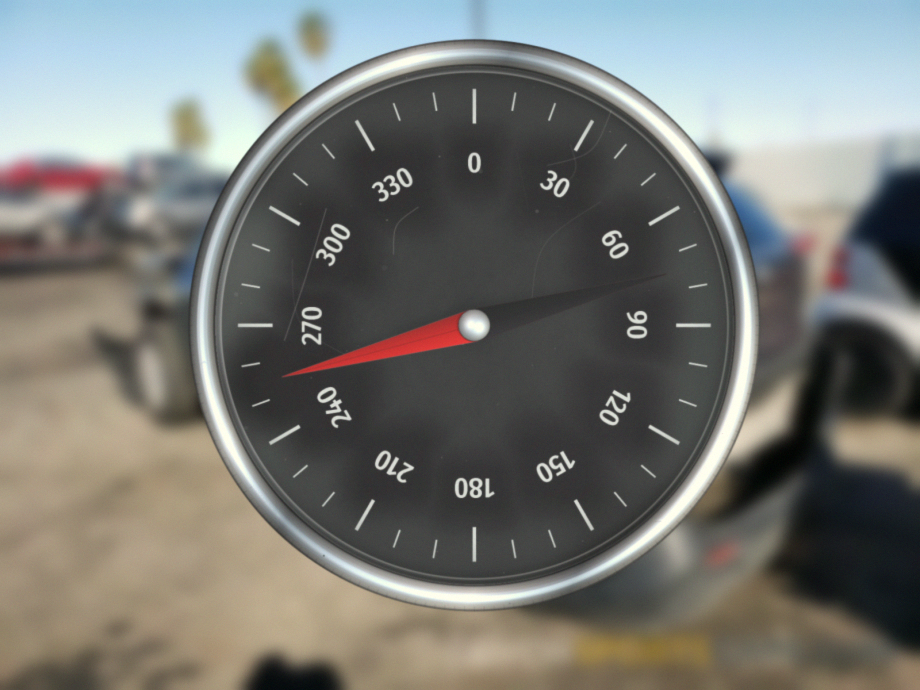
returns 255°
